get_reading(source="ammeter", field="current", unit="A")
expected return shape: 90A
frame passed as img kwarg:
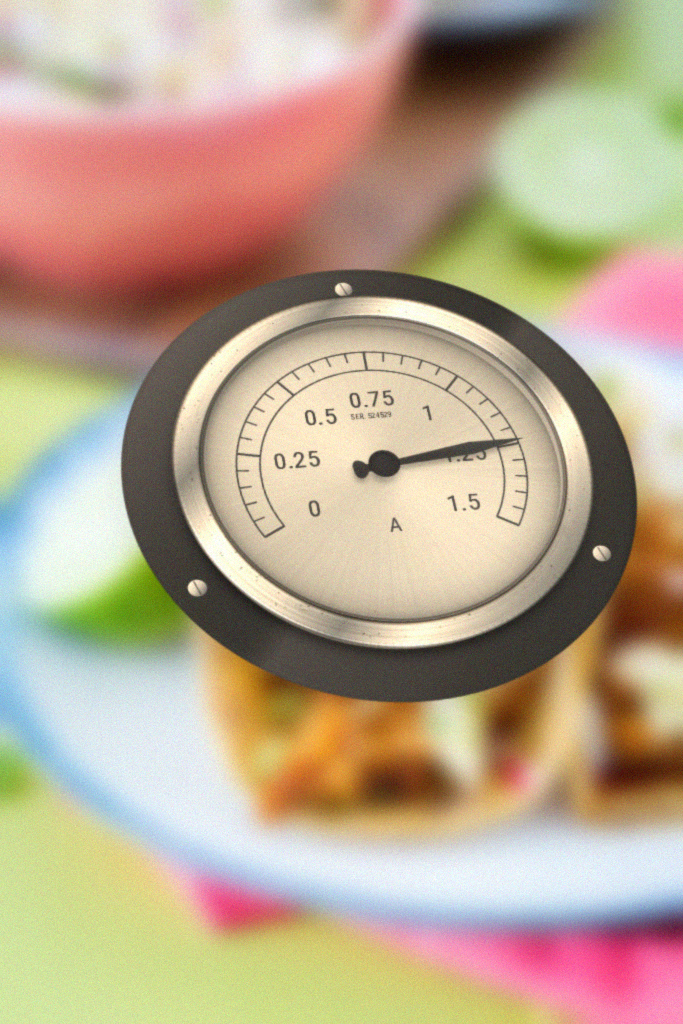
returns 1.25A
